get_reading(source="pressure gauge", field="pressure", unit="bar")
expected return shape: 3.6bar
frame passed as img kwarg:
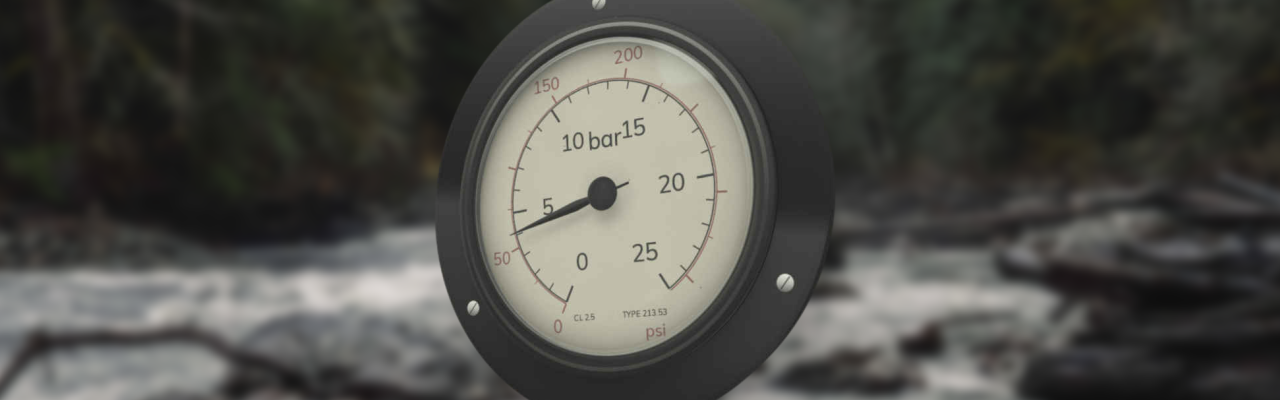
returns 4bar
